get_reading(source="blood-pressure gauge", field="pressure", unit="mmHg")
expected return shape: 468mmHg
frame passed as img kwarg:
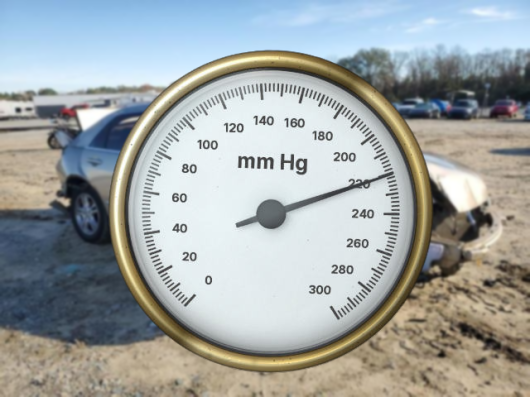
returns 220mmHg
